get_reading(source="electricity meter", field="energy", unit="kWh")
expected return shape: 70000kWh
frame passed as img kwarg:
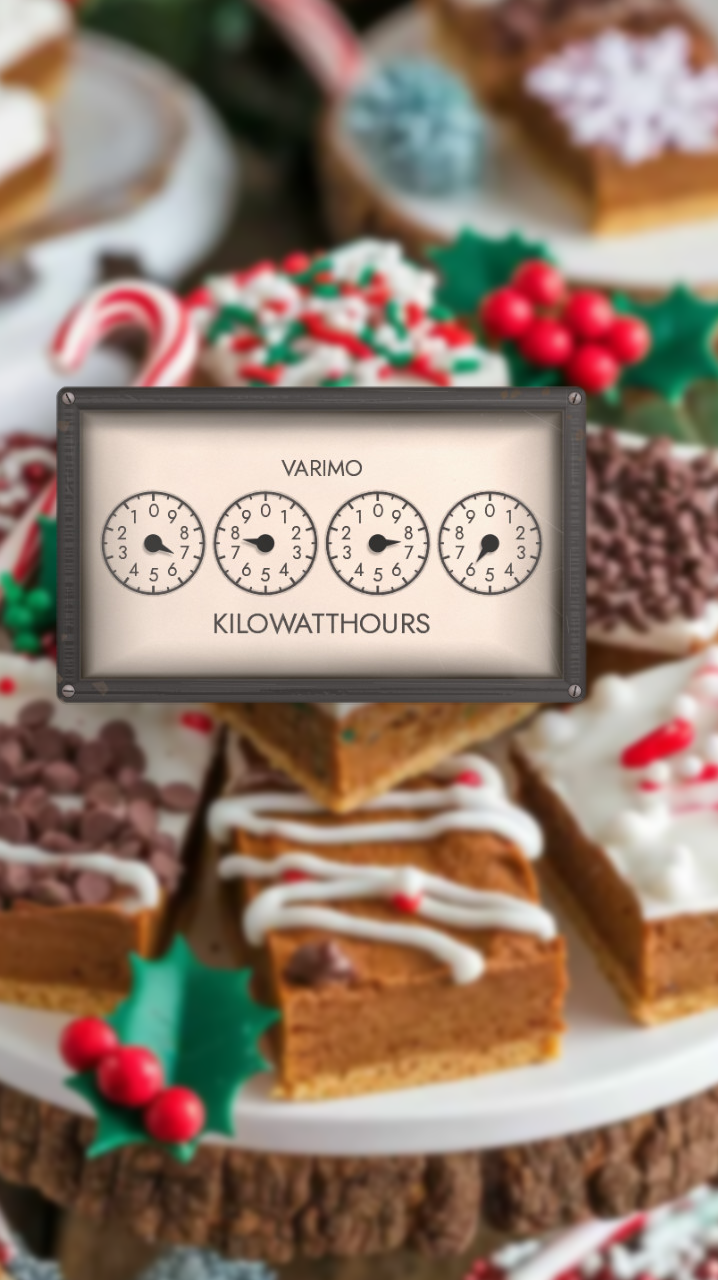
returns 6776kWh
